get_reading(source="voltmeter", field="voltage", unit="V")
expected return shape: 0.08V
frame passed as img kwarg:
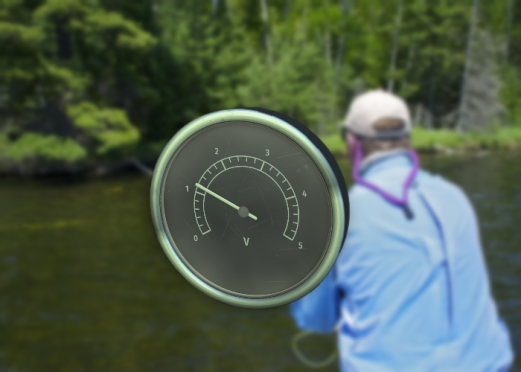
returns 1.2V
